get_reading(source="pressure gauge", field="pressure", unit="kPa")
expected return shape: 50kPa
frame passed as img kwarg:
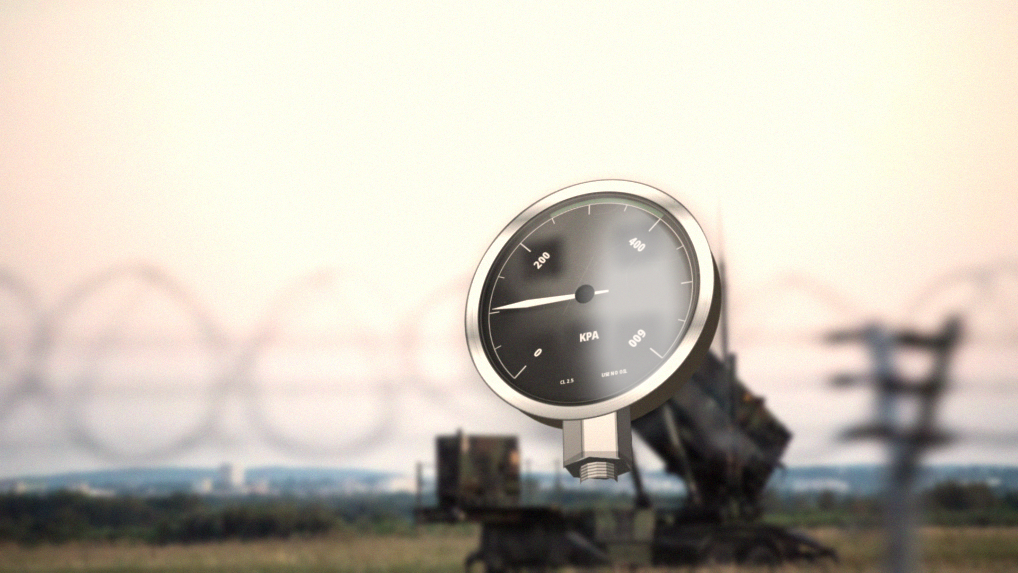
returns 100kPa
